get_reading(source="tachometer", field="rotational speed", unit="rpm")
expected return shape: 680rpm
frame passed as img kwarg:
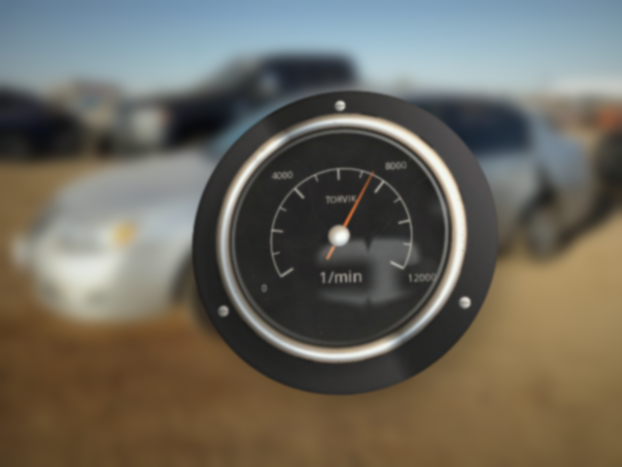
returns 7500rpm
